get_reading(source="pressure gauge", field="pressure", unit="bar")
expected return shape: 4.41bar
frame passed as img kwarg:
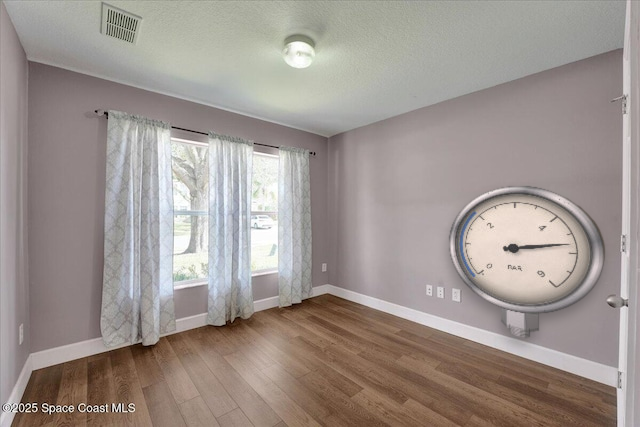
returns 4.75bar
